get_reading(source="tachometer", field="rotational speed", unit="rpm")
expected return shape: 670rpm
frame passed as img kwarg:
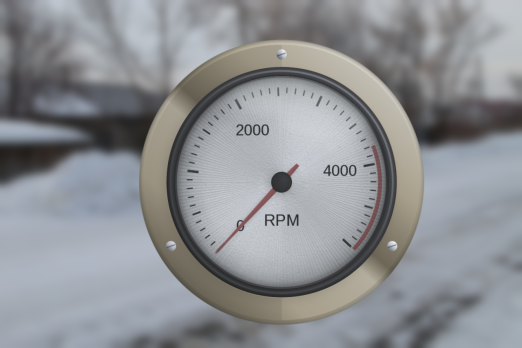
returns 0rpm
